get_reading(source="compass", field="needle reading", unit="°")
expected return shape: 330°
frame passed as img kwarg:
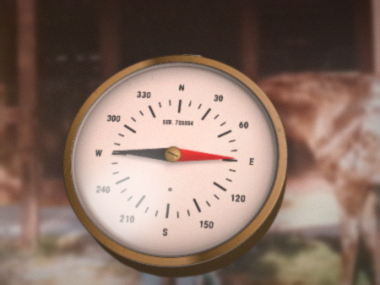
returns 90°
